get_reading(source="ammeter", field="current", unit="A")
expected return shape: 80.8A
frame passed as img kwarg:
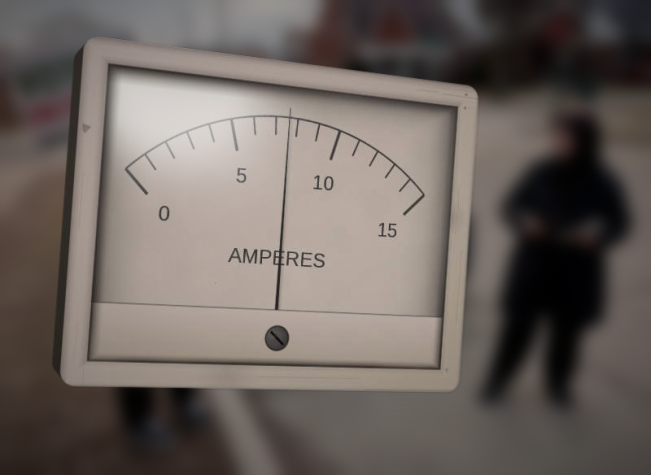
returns 7.5A
